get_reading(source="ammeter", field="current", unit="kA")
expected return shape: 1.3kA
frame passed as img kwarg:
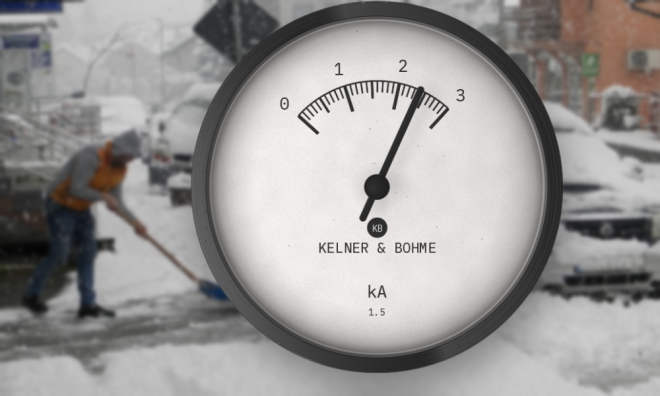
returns 2.4kA
